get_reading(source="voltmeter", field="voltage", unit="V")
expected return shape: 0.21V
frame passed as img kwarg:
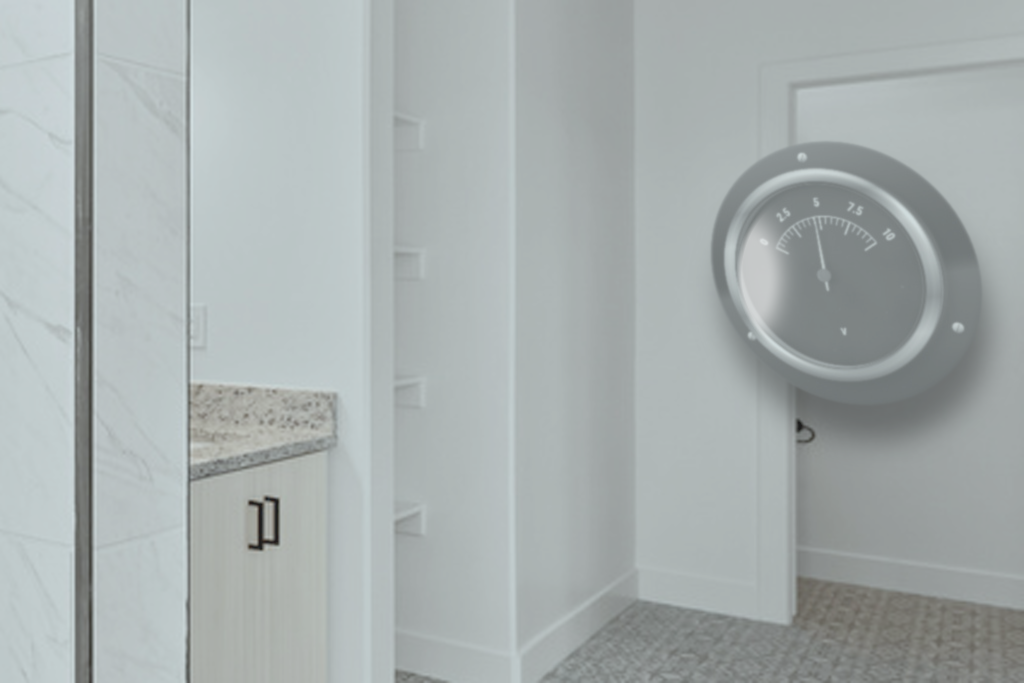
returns 5V
